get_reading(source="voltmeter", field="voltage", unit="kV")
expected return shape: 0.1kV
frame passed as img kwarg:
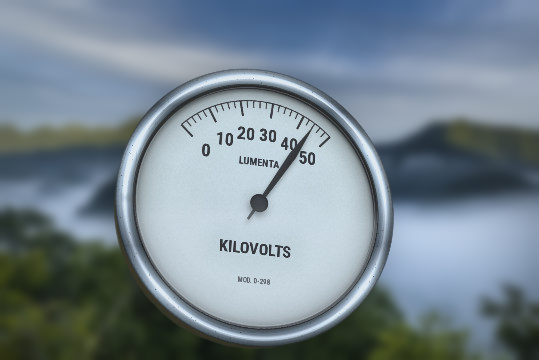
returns 44kV
